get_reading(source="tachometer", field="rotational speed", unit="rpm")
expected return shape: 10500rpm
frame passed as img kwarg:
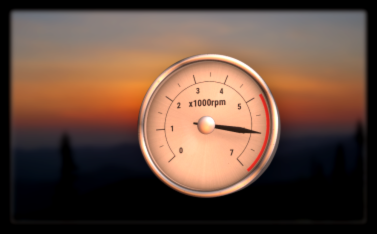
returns 6000rpm
